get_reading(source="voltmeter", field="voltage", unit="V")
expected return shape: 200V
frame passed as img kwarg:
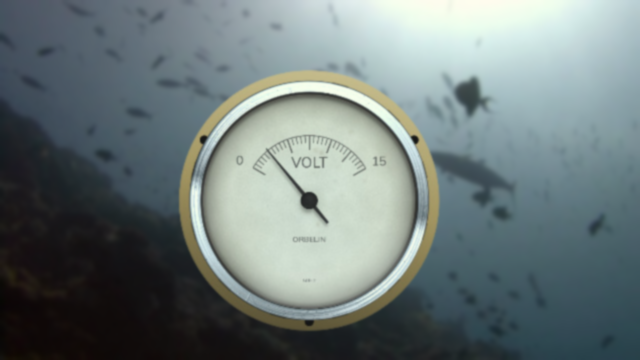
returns 2.5V
